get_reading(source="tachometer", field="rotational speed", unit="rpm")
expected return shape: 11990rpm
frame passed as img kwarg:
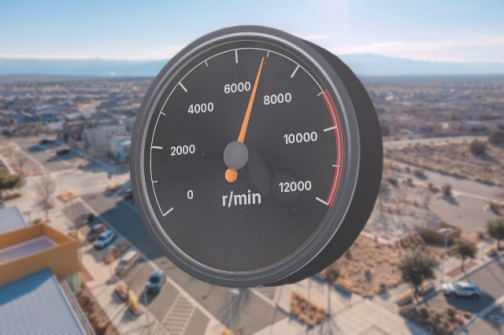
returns 7000rpm
